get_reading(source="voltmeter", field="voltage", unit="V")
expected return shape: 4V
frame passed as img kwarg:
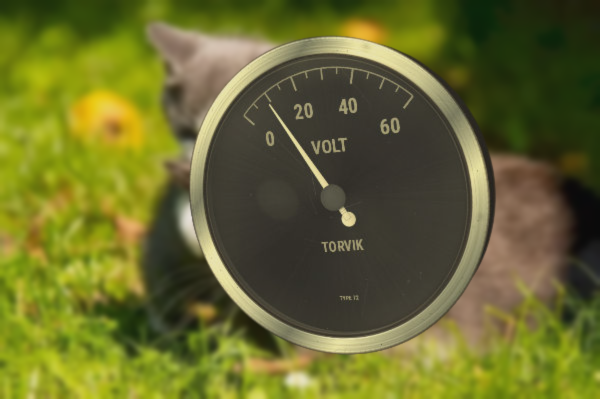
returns 10V
